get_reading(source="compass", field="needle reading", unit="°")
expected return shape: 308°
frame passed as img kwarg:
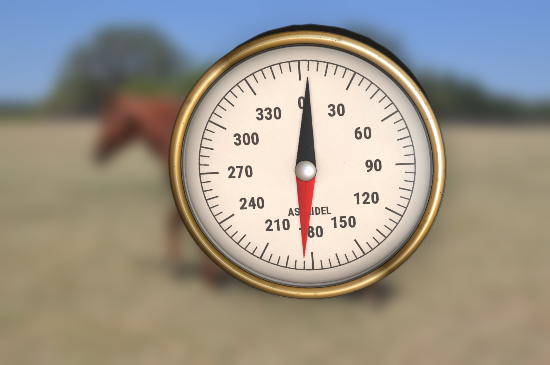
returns 185°
